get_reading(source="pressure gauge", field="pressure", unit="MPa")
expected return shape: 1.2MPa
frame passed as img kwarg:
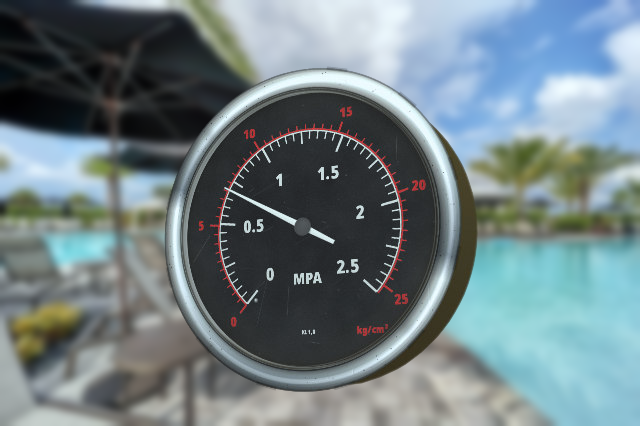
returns 0.7MPa
